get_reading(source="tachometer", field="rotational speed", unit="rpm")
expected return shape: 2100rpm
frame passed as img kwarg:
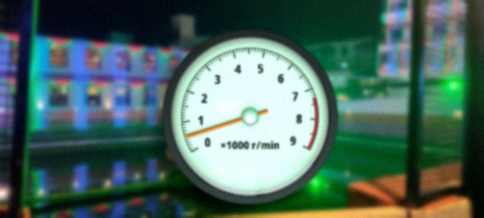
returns 500rpm
